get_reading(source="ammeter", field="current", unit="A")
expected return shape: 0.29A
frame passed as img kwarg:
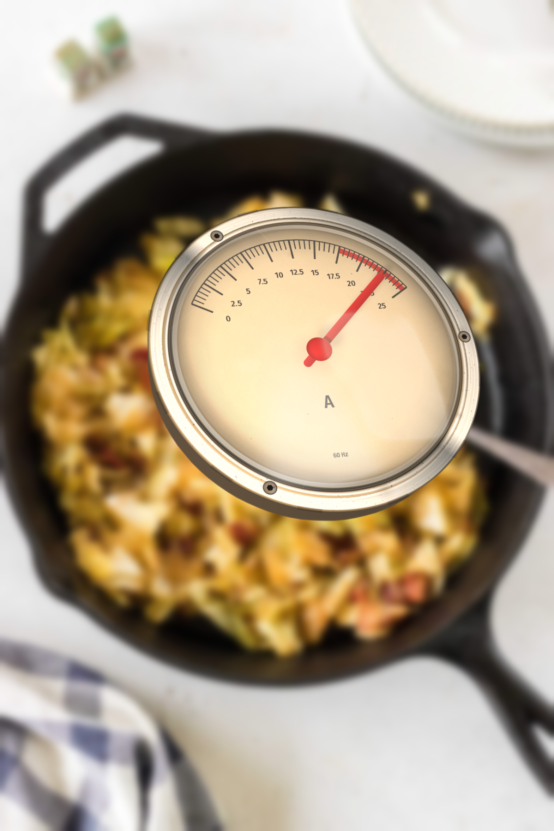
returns 22.5A
